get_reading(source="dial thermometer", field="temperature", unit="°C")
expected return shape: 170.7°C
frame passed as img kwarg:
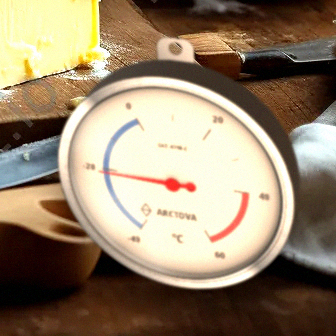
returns -20°C
